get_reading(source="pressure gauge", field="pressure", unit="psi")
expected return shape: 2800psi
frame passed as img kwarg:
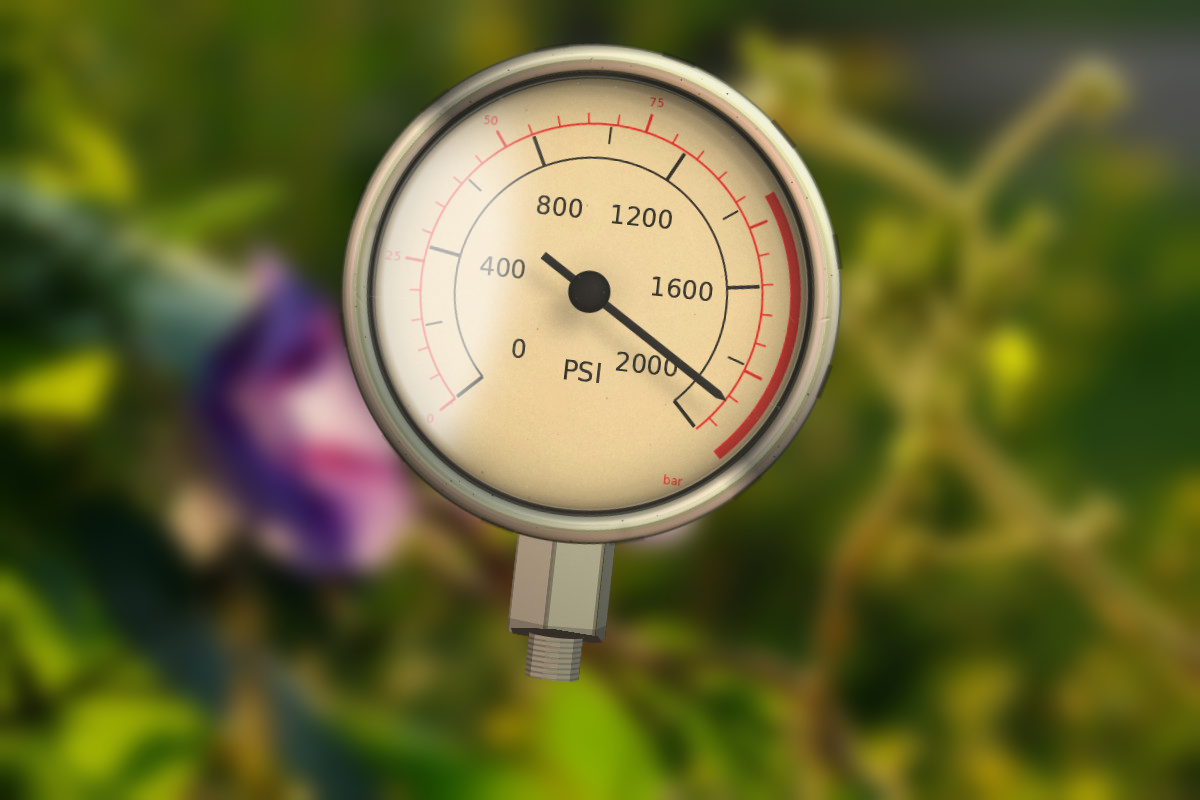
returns 1900psi
